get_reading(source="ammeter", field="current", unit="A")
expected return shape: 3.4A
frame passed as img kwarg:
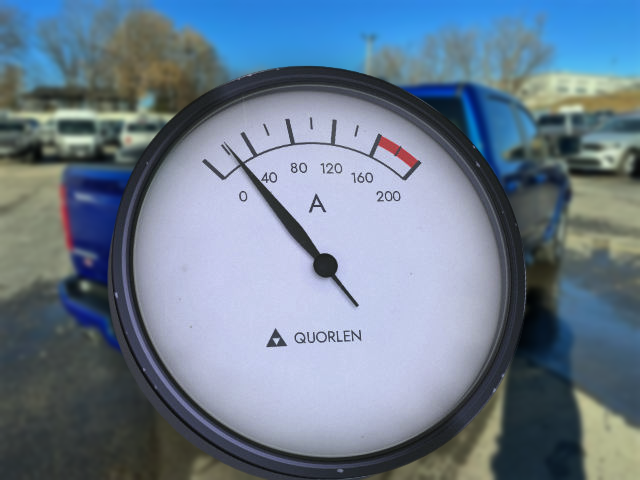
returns 20A
